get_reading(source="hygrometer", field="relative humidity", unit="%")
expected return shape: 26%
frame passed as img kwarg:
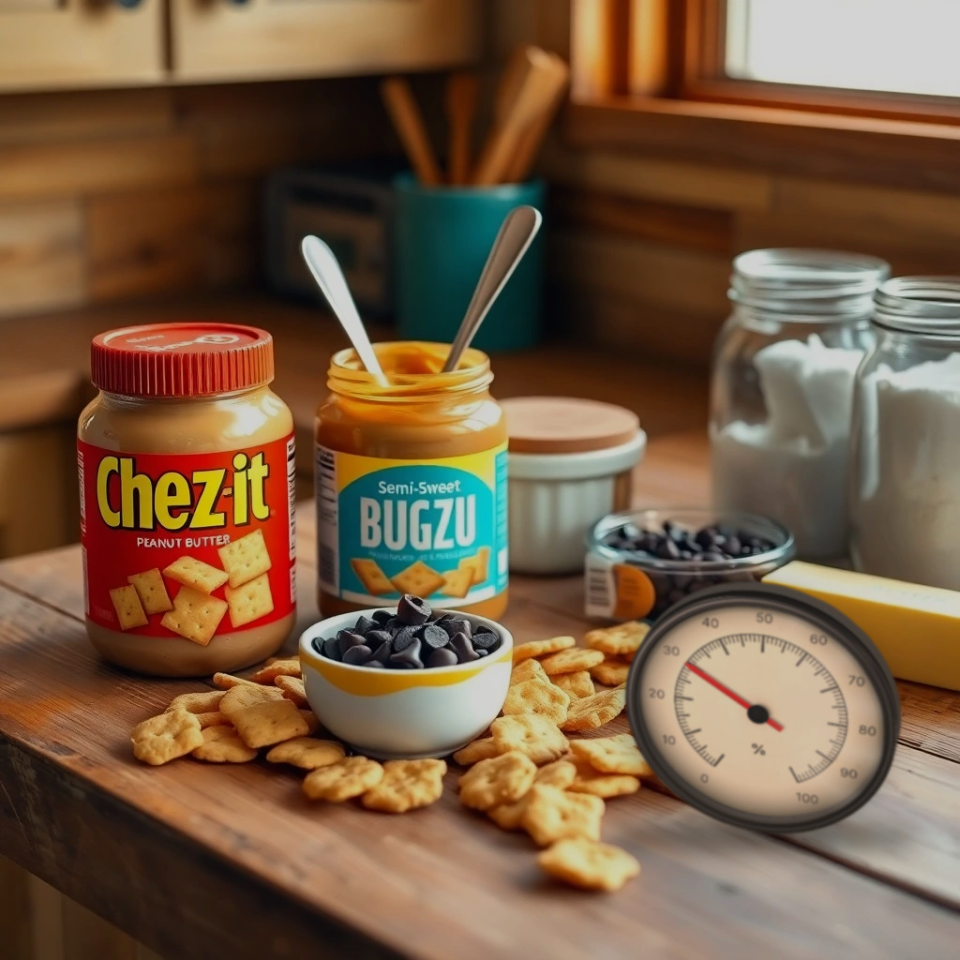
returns 30%
